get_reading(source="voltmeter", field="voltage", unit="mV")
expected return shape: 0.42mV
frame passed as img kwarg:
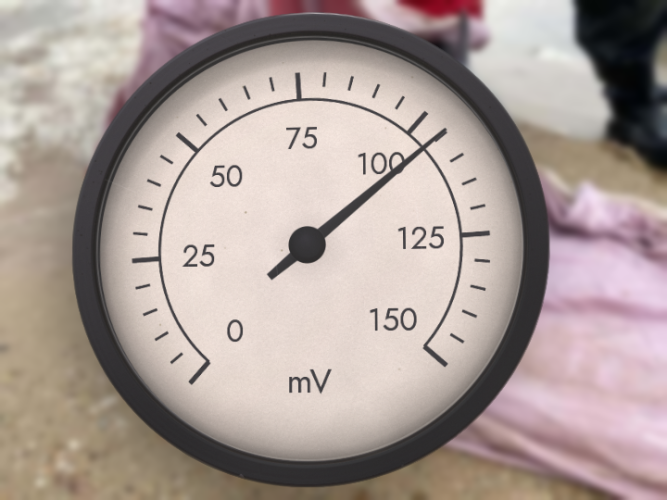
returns 105mV
